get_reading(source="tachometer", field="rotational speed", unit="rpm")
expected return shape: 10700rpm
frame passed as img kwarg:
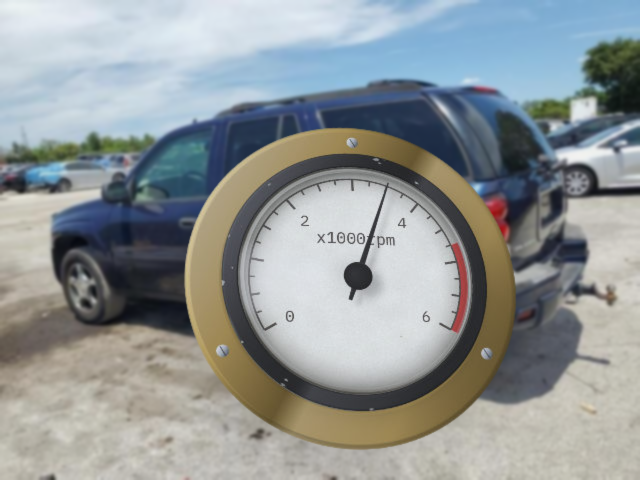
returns 3500rpm
